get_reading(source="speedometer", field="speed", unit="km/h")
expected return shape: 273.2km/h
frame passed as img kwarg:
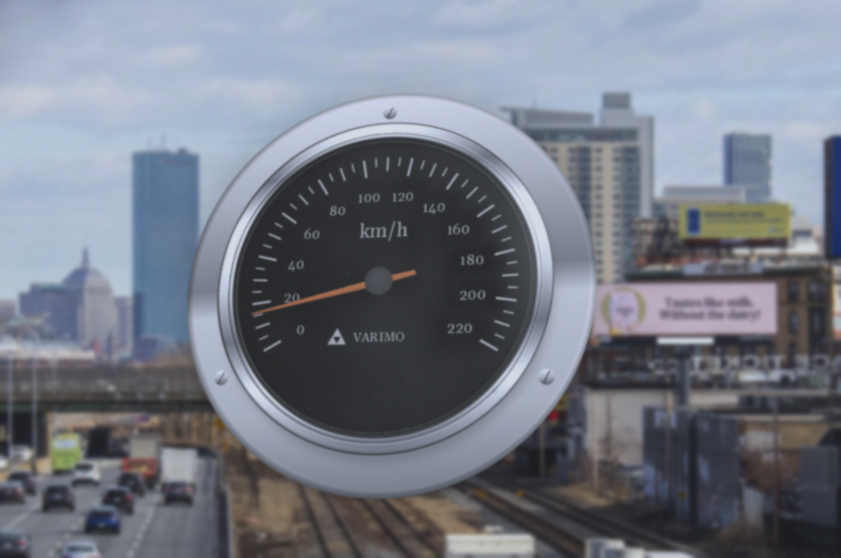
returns 15km/h
